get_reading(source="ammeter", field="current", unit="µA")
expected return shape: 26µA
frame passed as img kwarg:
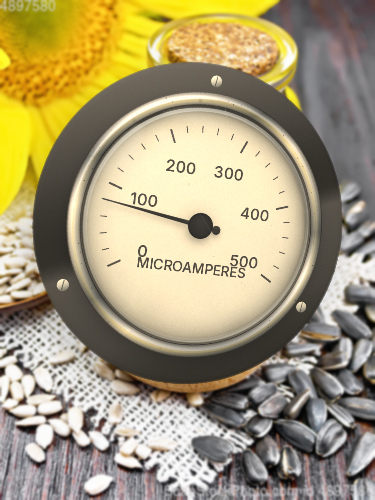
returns 80µA
